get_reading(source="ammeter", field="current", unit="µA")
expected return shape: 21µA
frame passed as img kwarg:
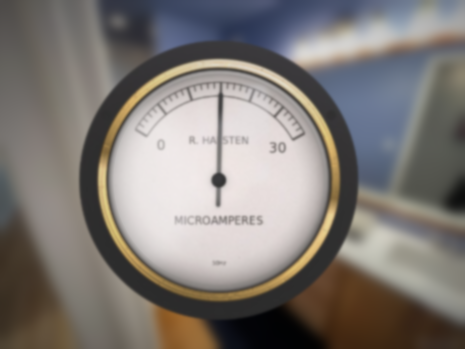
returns 15µA
